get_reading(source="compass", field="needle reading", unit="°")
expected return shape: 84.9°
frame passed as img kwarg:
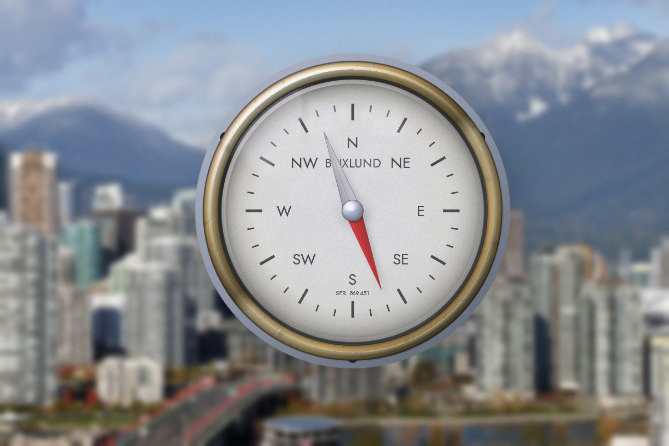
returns 160°
